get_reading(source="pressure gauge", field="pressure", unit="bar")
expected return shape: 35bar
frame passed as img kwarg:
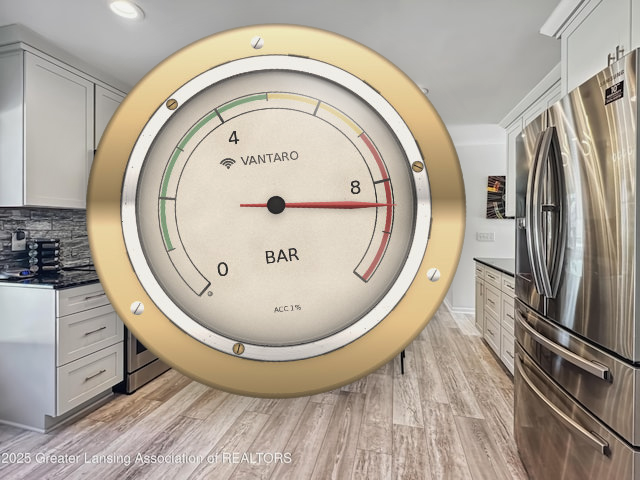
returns 8.5bar
